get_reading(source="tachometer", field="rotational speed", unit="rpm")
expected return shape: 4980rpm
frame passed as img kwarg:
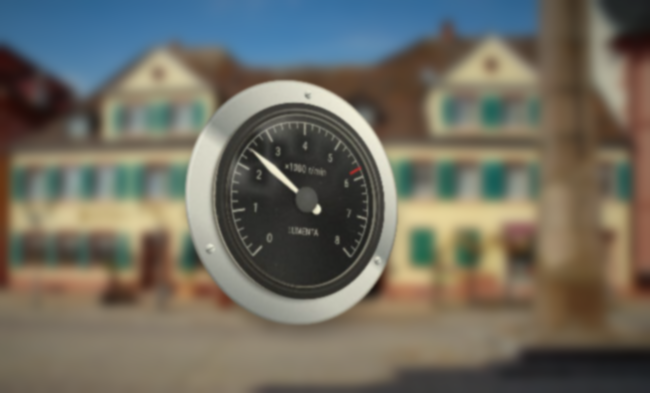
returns 2400rpm
